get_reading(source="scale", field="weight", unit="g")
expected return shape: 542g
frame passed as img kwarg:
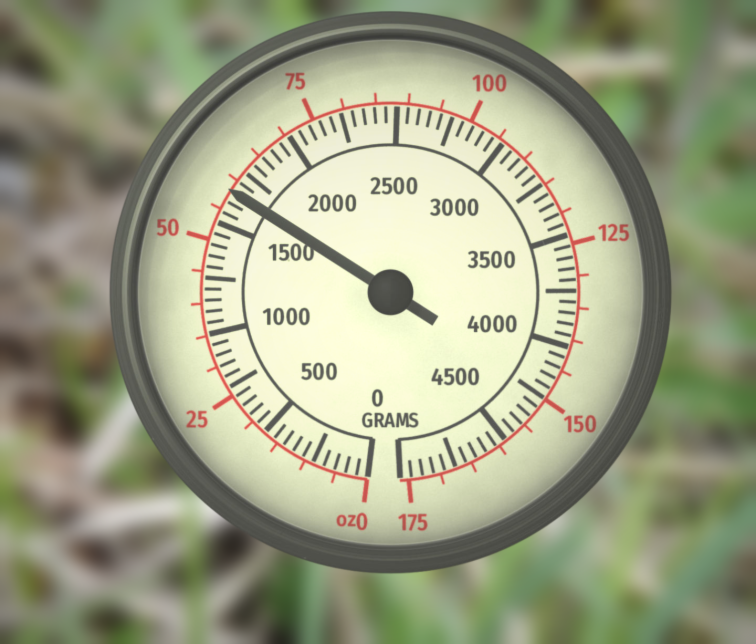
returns 1650g
